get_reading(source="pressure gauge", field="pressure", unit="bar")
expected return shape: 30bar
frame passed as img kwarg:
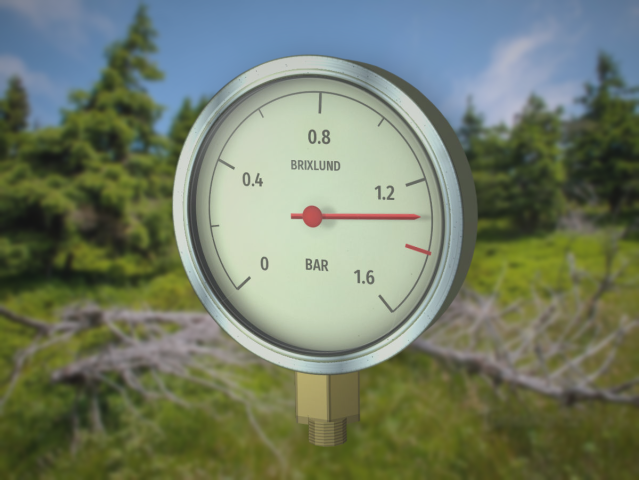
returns 1.3bar
